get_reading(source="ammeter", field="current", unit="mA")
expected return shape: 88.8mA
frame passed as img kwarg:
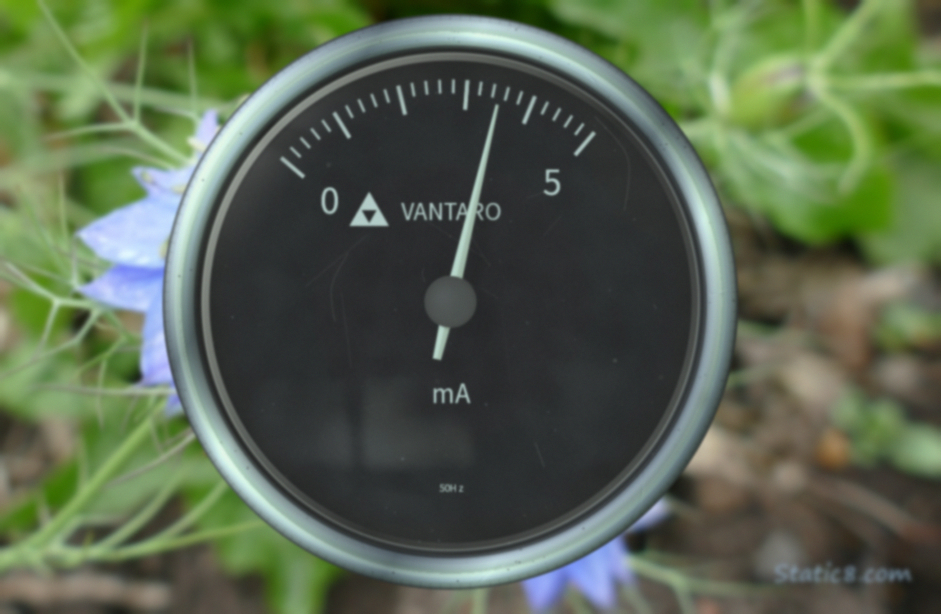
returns 3.5mA
